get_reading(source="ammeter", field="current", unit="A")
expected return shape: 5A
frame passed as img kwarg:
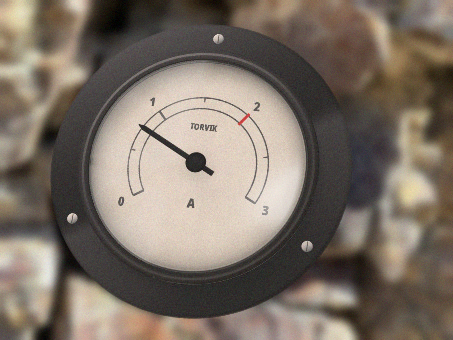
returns 0.75A
